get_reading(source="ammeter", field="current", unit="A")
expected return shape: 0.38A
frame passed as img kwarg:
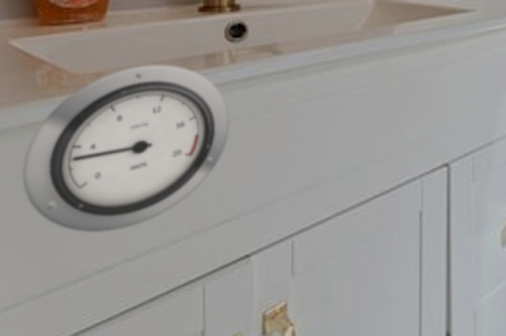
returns 3A
